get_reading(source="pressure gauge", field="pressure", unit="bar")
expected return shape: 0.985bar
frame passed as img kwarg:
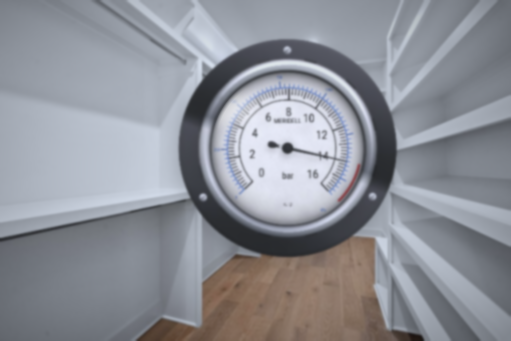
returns 14bar
